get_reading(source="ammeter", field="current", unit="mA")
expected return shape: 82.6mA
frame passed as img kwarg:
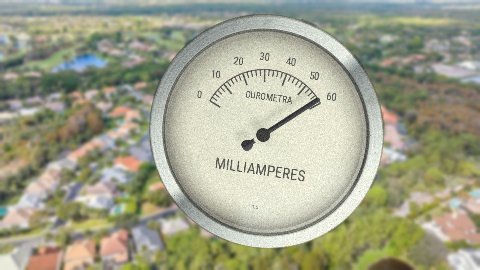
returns 58mA
